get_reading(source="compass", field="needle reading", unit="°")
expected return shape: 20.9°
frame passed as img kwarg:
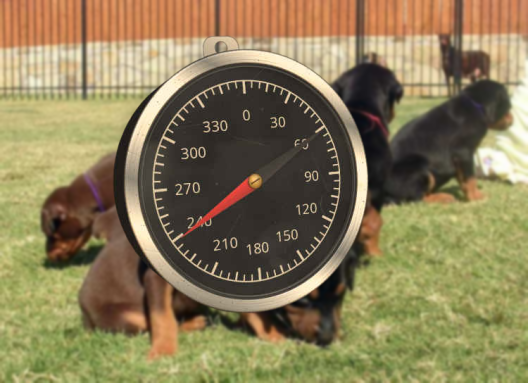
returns 240°
